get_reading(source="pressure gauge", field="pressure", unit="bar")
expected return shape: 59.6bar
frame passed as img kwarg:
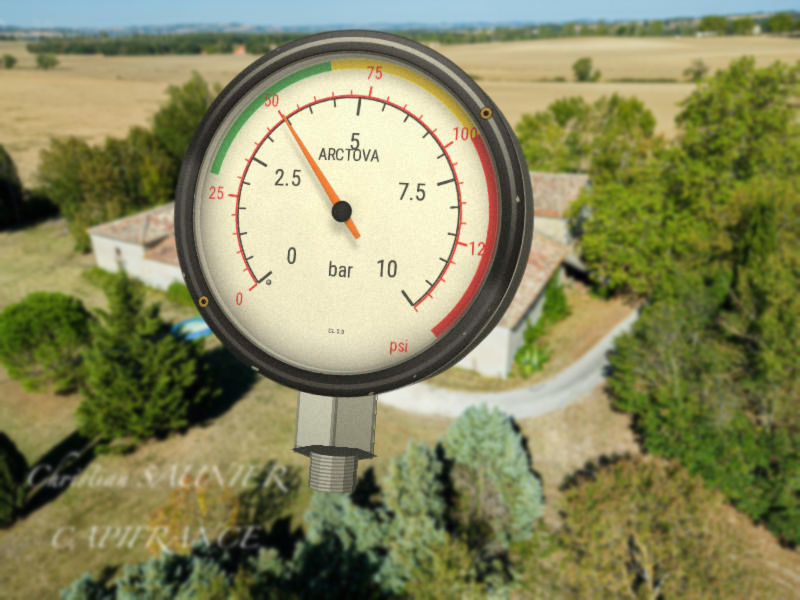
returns 3.5bar
